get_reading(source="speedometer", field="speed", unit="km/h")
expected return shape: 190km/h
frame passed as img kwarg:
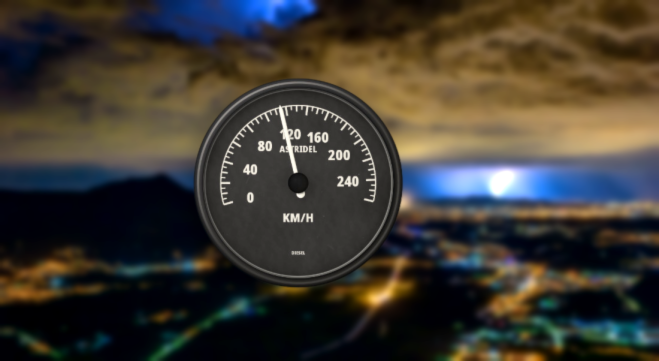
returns 115km/h
